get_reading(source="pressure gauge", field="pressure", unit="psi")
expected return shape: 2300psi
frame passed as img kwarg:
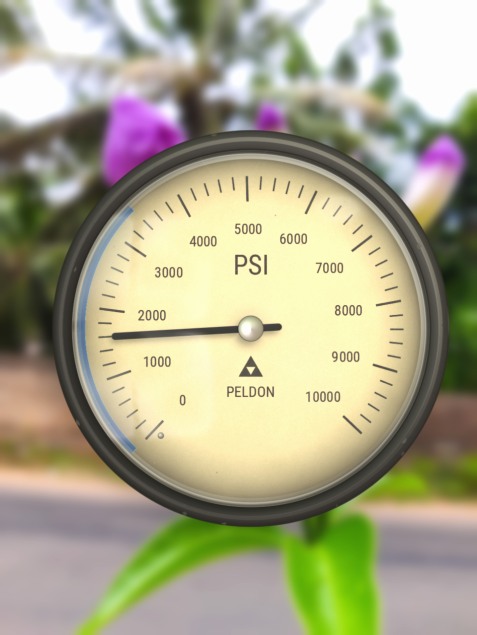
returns 1600psi
